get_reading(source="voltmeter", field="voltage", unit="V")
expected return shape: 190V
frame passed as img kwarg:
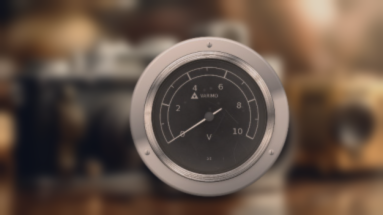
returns 0V
